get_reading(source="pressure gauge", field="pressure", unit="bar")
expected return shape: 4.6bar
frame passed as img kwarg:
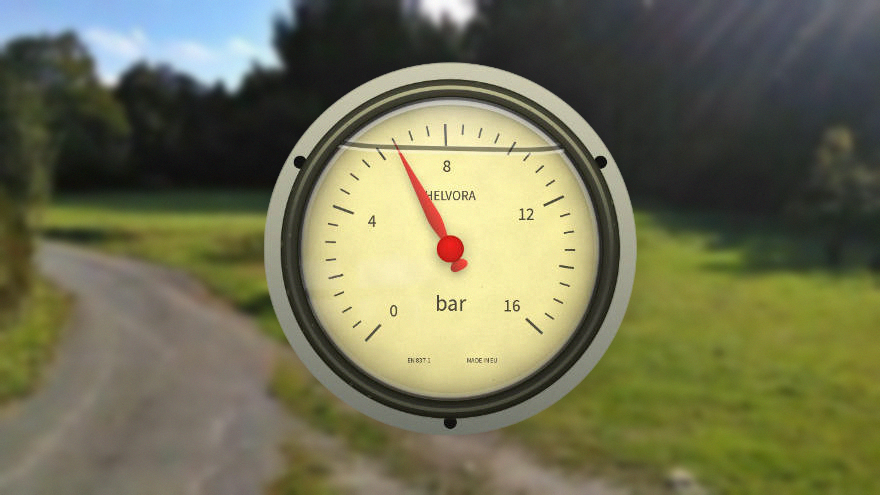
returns 6.5bar
